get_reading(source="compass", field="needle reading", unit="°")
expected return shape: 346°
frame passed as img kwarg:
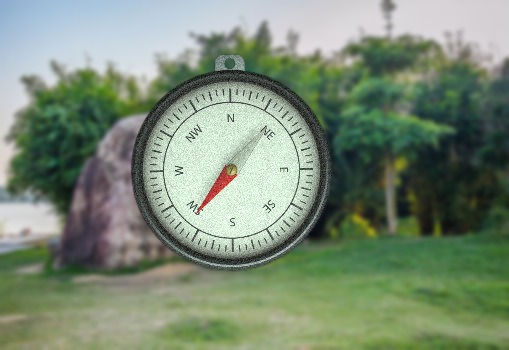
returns 220°
